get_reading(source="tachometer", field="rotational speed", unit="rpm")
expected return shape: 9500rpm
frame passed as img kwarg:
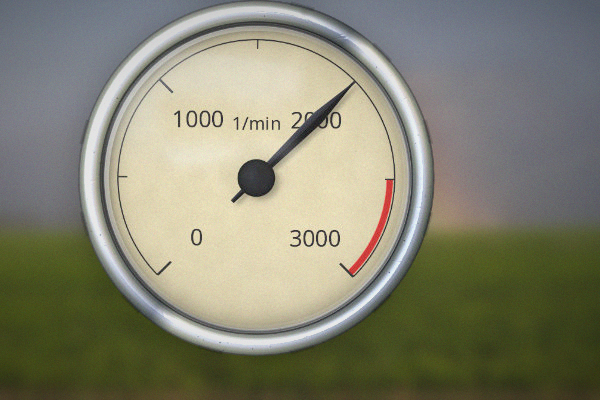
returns 2000rpm
